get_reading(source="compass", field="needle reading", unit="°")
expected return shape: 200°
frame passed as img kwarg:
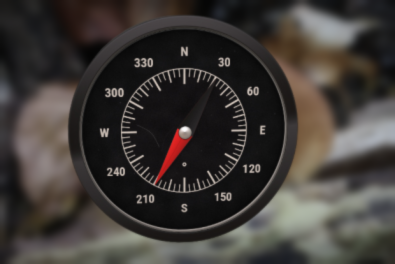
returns 210°
